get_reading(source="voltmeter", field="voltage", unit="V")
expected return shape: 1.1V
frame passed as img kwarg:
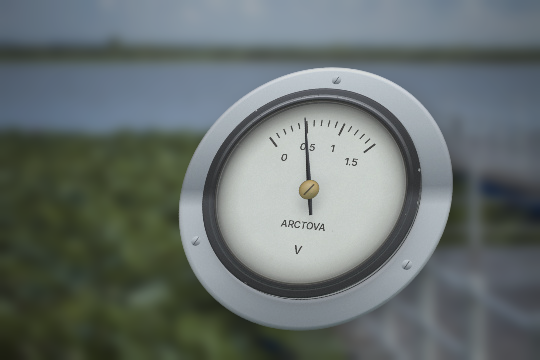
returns 0.5V
